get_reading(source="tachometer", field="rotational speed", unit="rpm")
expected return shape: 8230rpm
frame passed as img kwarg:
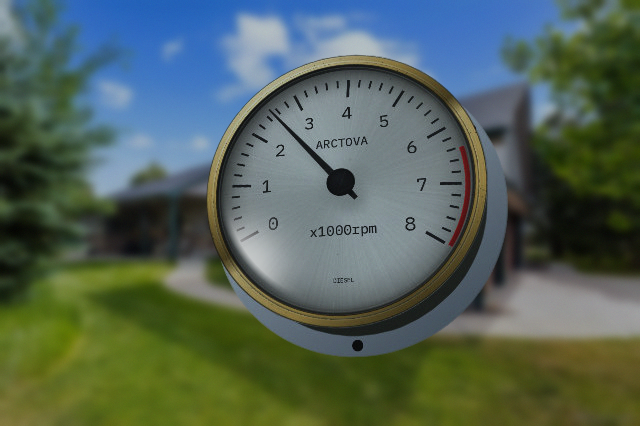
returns 2500rpm
